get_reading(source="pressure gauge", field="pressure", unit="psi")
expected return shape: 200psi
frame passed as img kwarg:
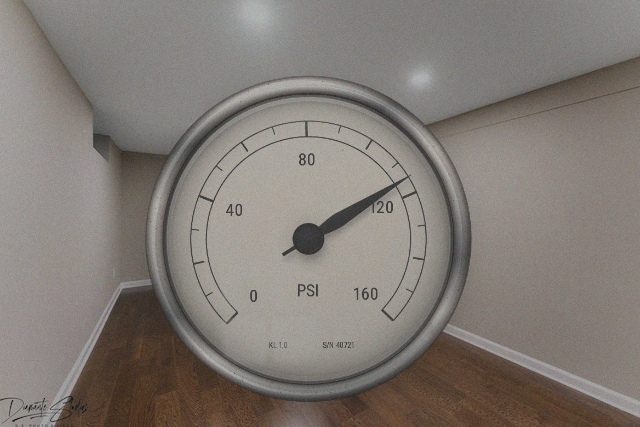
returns 115psi
